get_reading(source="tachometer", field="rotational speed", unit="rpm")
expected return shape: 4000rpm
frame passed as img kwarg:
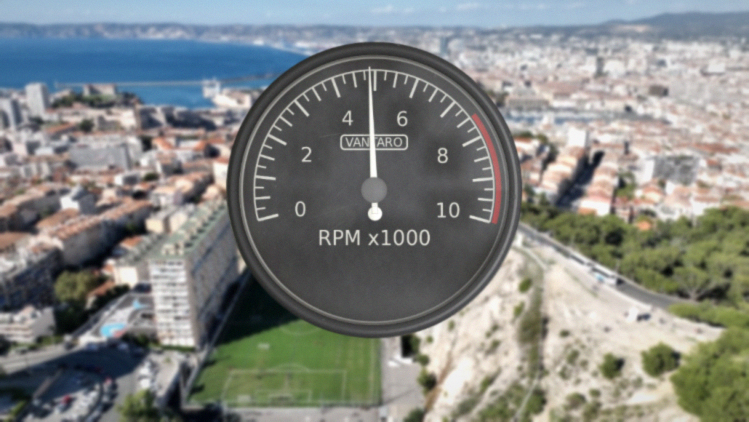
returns 4875rpm
